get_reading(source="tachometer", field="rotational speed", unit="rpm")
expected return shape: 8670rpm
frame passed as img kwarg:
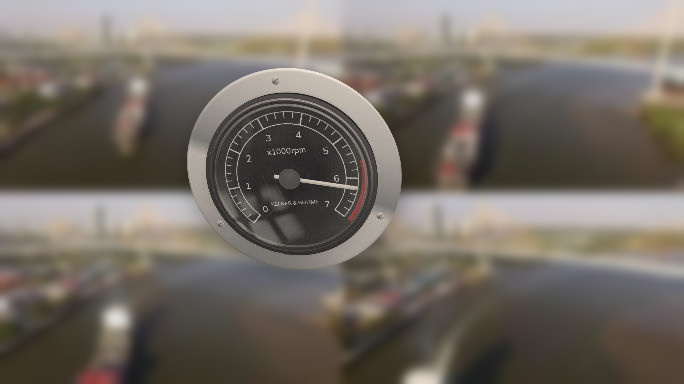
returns 6200rpm
